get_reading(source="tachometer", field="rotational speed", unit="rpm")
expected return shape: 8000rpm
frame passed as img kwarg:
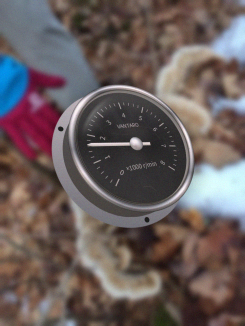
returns 1600rpm
